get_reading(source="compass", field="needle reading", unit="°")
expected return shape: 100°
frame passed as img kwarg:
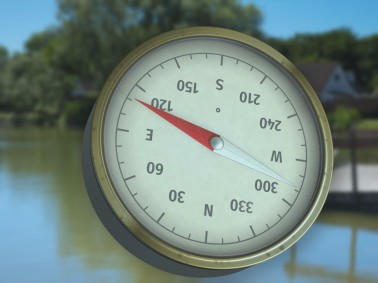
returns 110°
